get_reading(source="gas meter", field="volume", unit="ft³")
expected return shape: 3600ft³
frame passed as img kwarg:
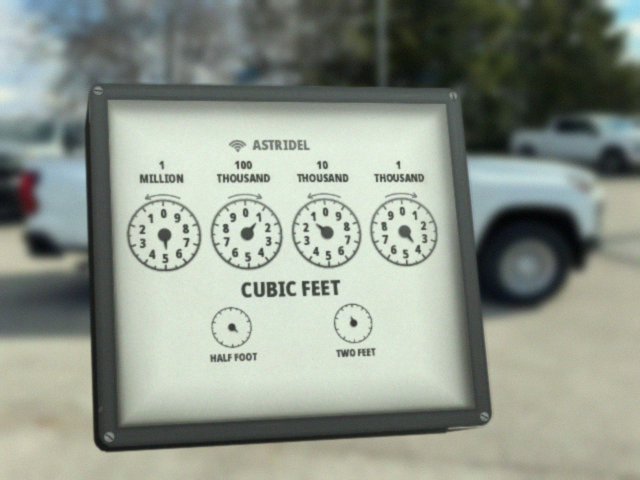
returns 511400ft³
